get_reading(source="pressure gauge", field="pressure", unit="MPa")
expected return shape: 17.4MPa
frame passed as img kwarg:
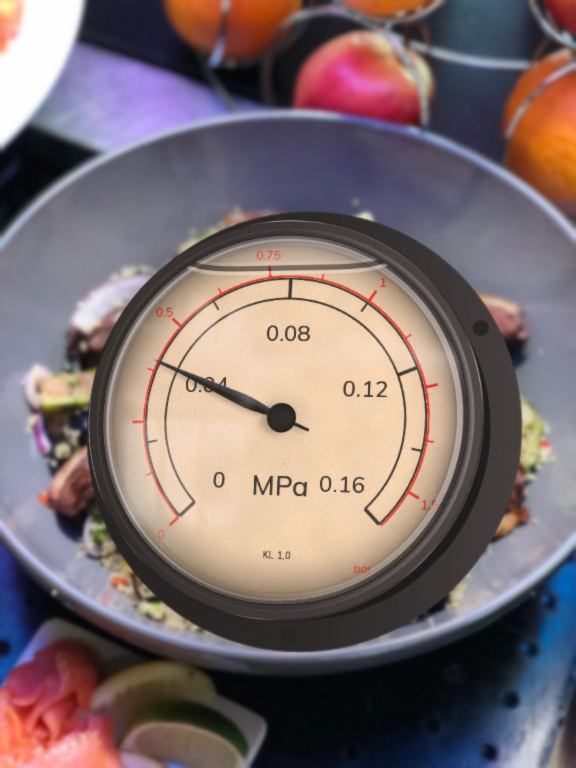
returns 0.04MPa
